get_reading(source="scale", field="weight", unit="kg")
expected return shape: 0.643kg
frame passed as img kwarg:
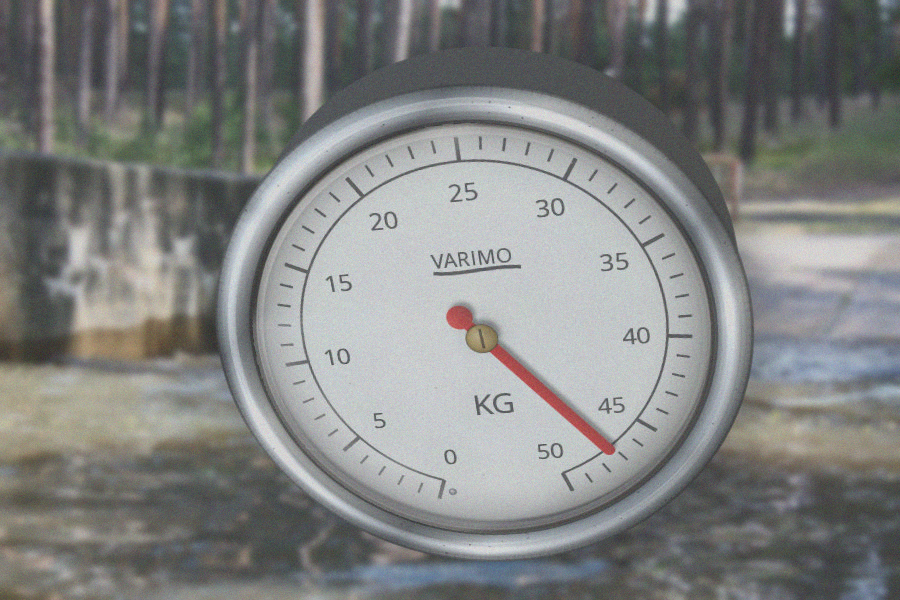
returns 47kg
